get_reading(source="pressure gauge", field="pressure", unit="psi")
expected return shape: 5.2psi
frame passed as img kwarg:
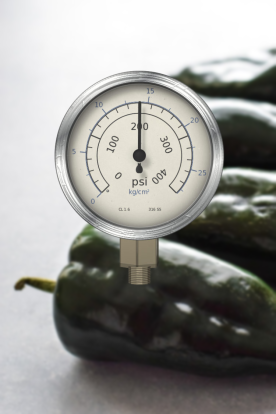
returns 200psi
